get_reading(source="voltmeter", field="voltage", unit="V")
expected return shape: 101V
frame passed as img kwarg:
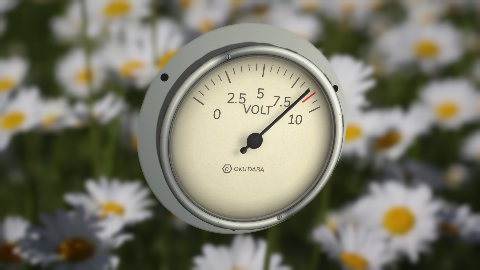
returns 8.5V
